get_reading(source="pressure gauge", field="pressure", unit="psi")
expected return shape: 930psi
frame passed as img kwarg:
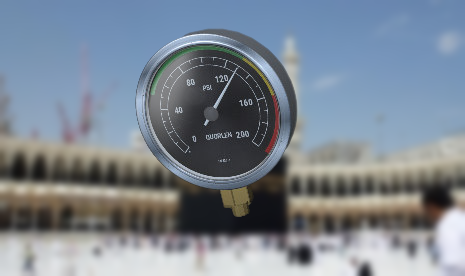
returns 130psi
